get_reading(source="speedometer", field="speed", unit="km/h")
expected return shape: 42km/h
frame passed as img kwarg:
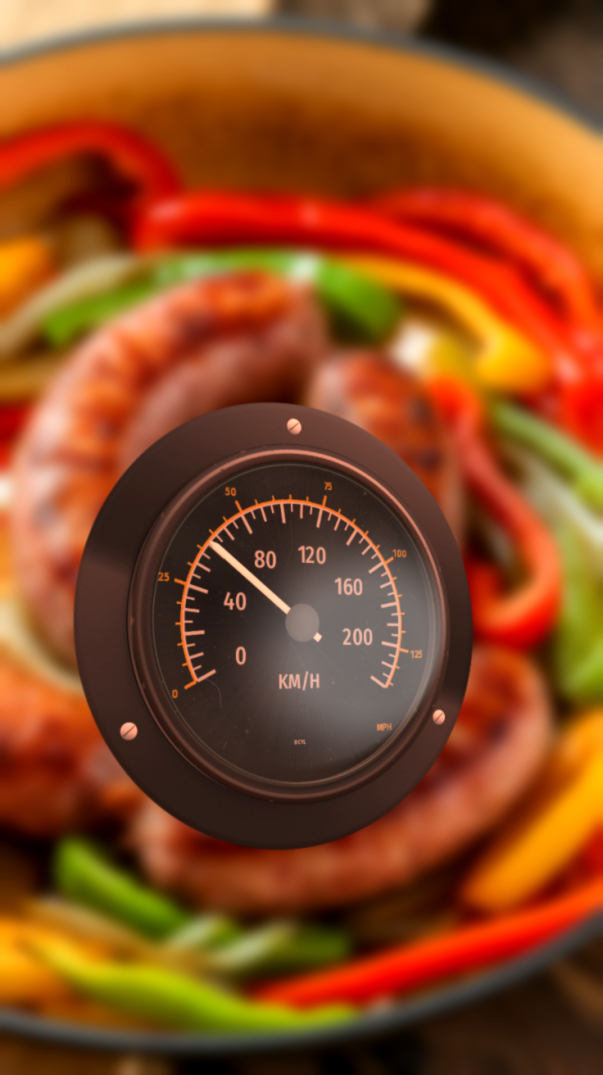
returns 60km/h
